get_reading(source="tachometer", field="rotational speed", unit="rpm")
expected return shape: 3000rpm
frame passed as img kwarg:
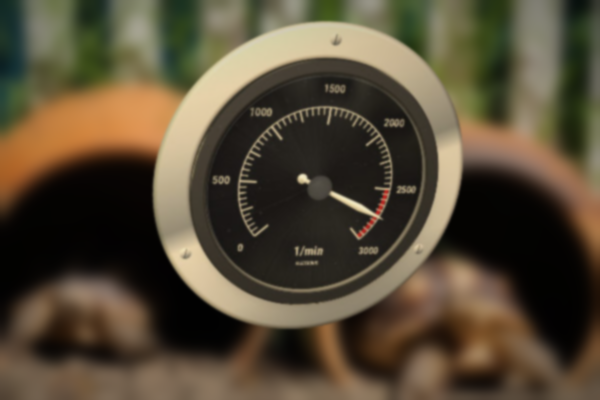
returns 2750rpm
